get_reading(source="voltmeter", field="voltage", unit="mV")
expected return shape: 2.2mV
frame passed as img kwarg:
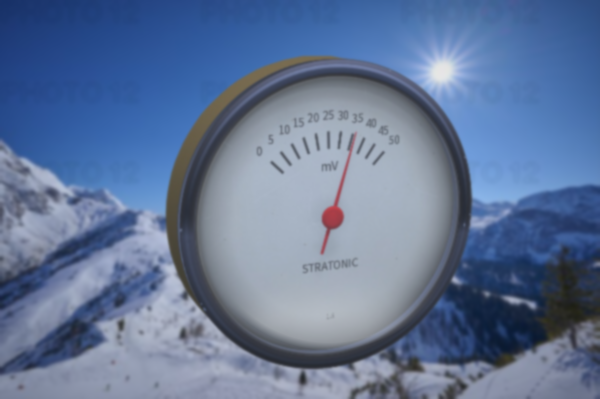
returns 35mV
